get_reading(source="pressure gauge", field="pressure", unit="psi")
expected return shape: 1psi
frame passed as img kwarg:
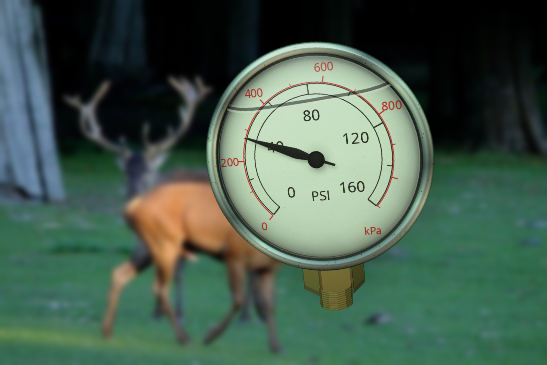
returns 40psi
